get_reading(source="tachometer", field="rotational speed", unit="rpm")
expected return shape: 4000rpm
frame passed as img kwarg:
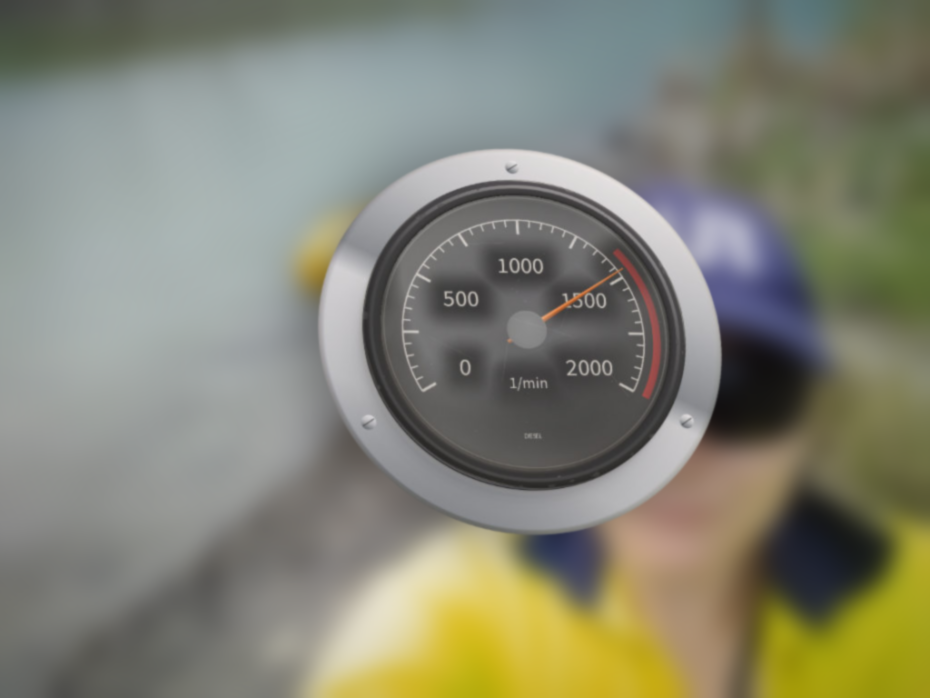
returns 1475rpm
